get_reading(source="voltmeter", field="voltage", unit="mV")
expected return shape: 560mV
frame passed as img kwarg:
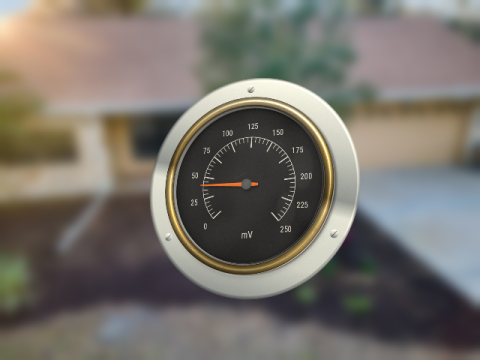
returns 40mV
